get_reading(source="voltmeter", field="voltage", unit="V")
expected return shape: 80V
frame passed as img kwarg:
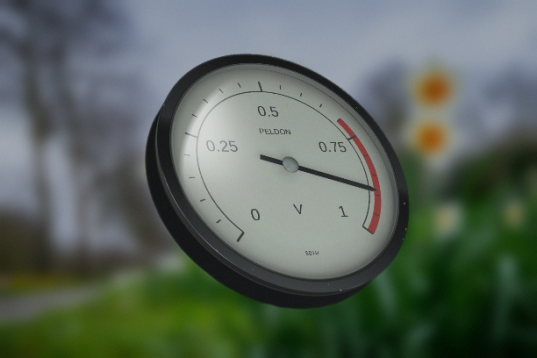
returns 0.9V
